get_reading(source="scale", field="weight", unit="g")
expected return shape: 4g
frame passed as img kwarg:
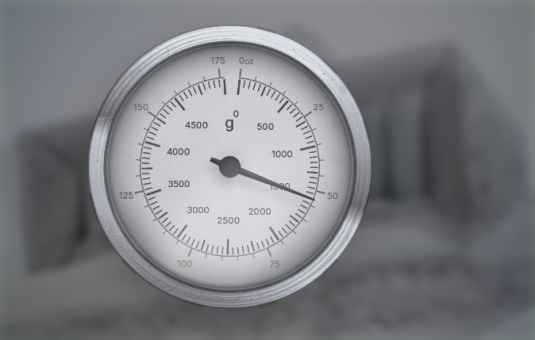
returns 1500g
